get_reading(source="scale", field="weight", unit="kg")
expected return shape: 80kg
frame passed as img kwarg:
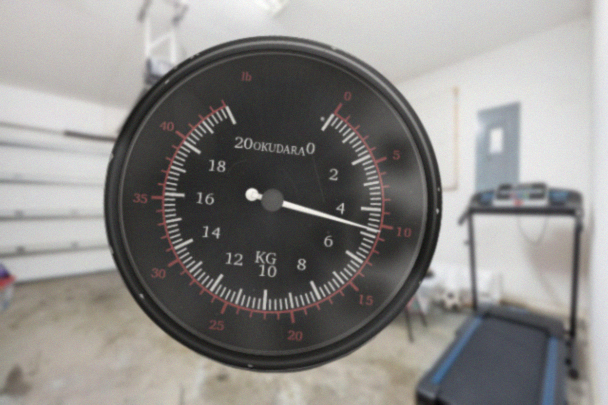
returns 4.8kg
